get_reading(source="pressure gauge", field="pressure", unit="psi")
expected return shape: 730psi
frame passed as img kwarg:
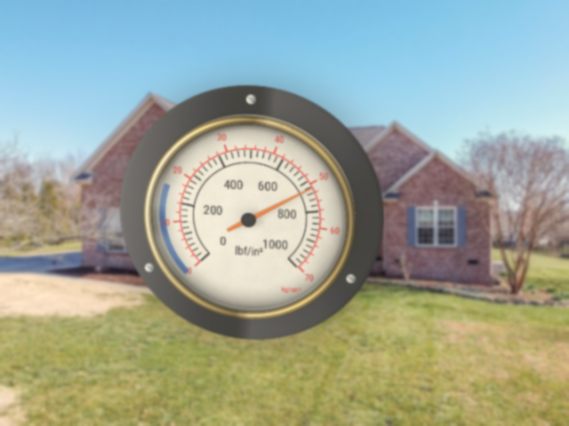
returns 720psi
